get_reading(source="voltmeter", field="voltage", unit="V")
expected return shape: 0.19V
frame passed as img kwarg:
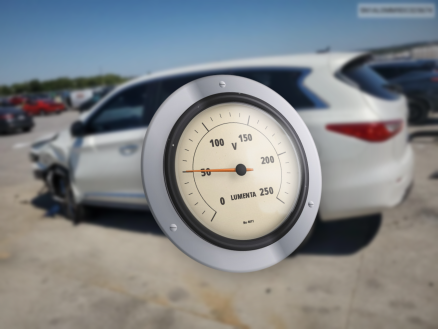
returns 50V
